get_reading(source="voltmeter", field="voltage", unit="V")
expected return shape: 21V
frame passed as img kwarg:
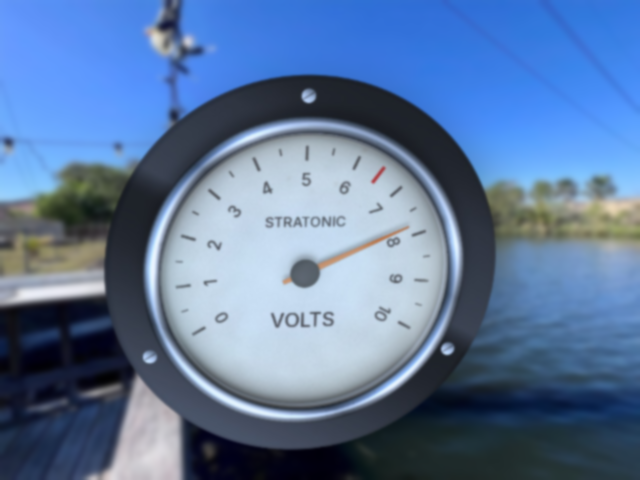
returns 7.75V
